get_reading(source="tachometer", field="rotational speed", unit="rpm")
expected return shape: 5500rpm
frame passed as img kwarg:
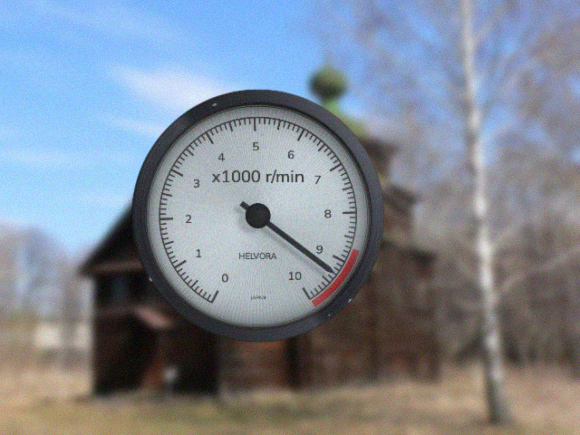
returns 9300rpm
